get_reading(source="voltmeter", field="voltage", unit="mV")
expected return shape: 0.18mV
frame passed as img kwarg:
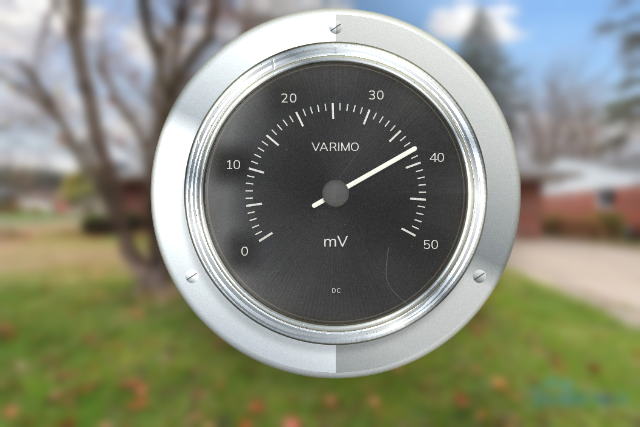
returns 38mV
